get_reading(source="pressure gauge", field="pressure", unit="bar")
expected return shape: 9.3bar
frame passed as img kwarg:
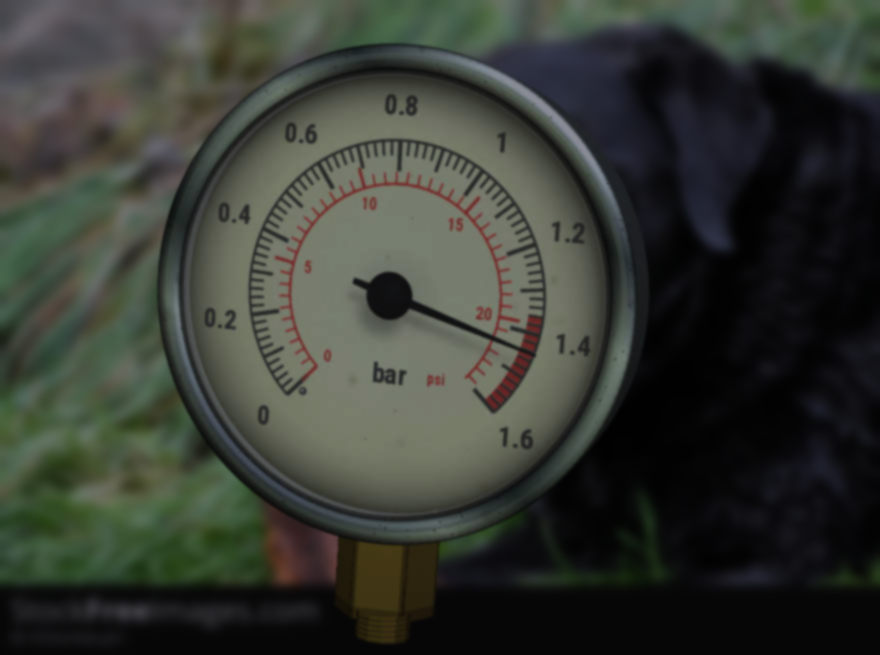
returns 1.44bar
